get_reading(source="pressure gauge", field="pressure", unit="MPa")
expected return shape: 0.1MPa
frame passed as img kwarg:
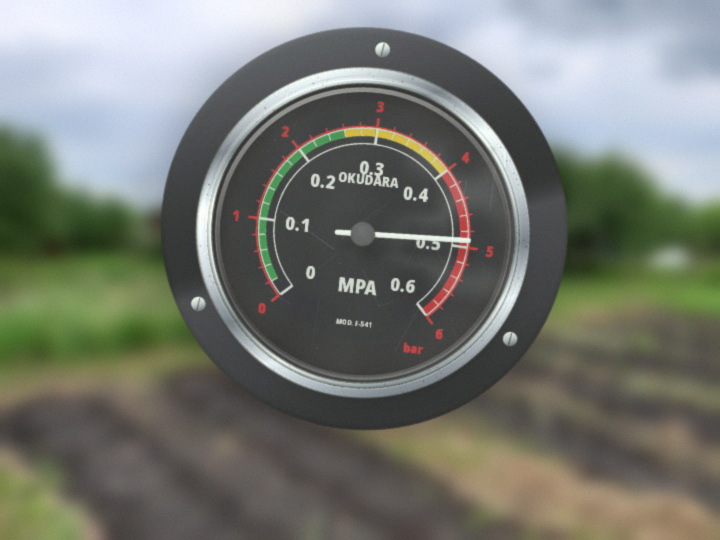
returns 0.49MPa
